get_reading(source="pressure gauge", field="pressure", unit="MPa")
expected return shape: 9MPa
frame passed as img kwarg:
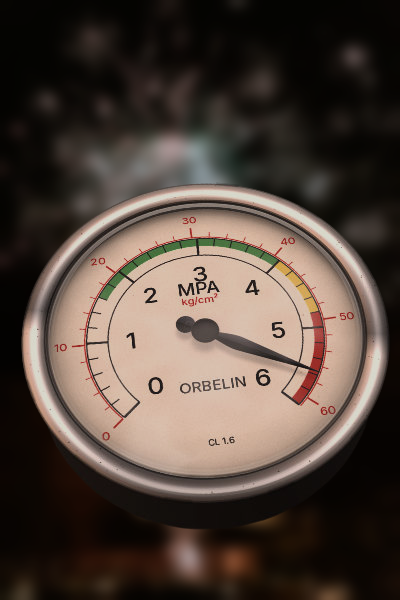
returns 5.6MPa
